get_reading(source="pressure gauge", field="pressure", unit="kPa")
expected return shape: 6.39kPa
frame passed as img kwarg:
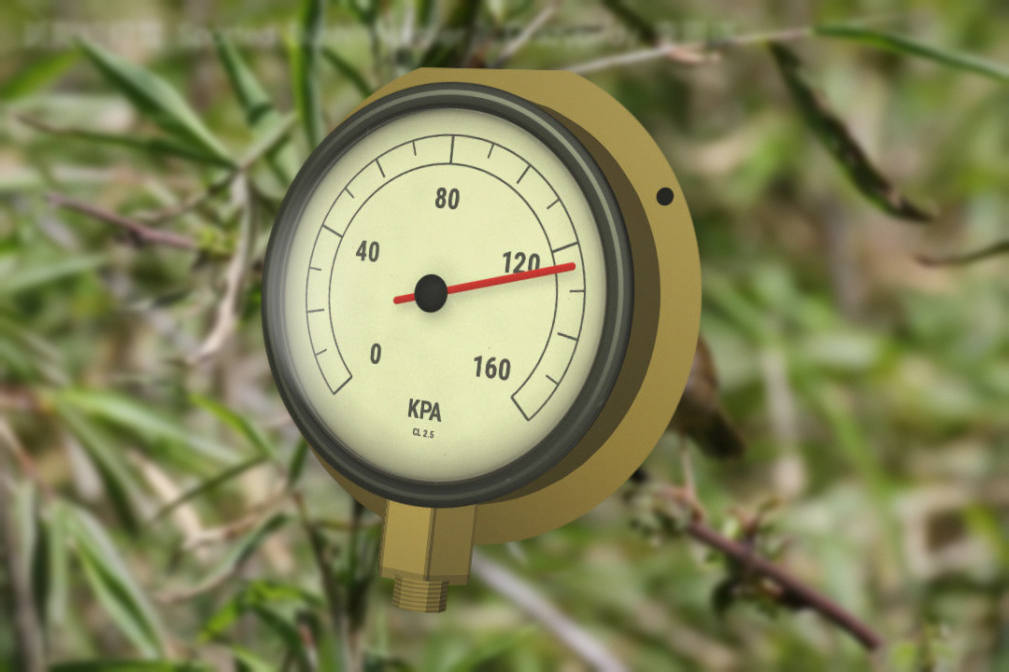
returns 125kPa
